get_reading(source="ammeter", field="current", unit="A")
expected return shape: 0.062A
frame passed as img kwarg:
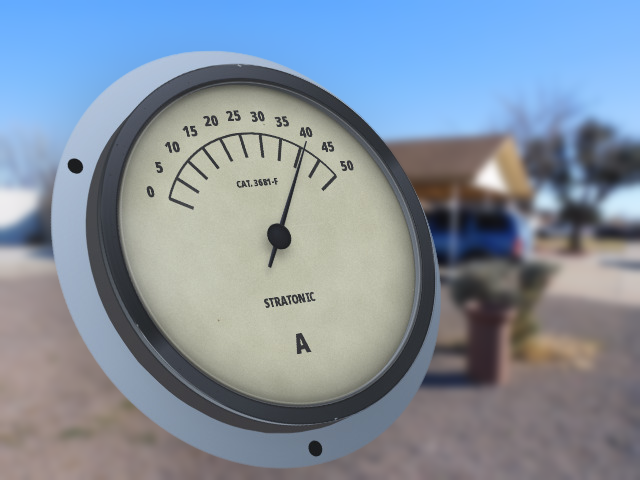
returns 40A
